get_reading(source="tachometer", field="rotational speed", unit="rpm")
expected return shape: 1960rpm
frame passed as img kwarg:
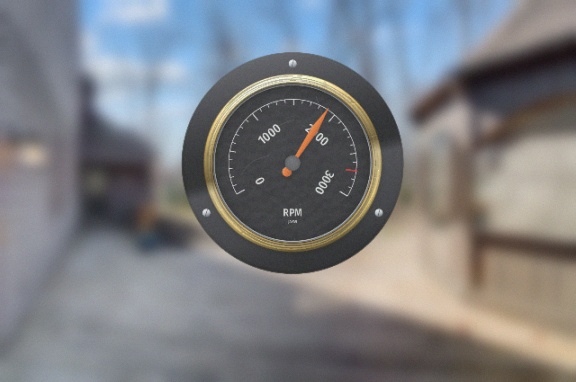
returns 1900rpm
